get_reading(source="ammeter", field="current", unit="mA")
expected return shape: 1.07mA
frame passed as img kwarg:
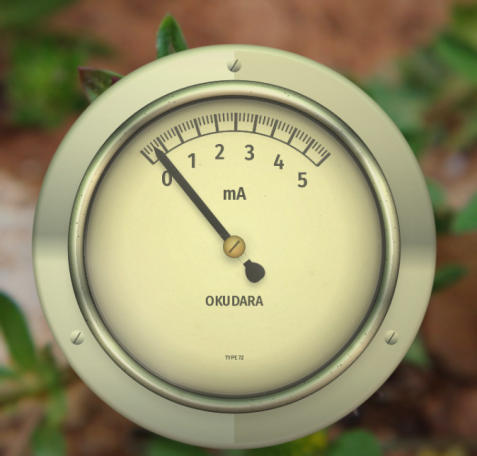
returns 0.3mA
